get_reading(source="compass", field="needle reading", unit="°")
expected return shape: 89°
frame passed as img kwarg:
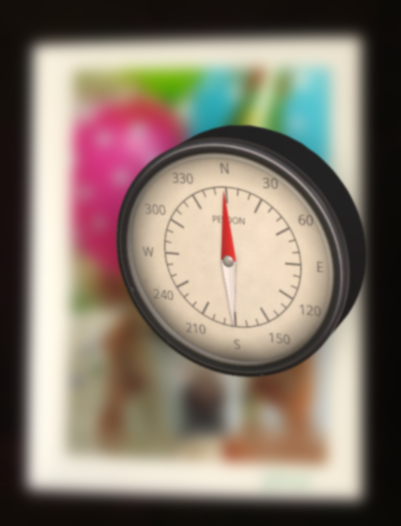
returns 0°
